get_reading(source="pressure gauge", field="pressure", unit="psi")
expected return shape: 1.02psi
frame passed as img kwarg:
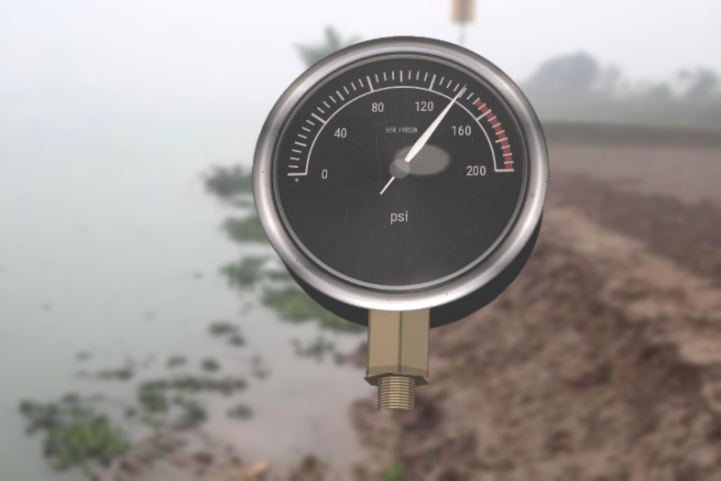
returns 140psi
